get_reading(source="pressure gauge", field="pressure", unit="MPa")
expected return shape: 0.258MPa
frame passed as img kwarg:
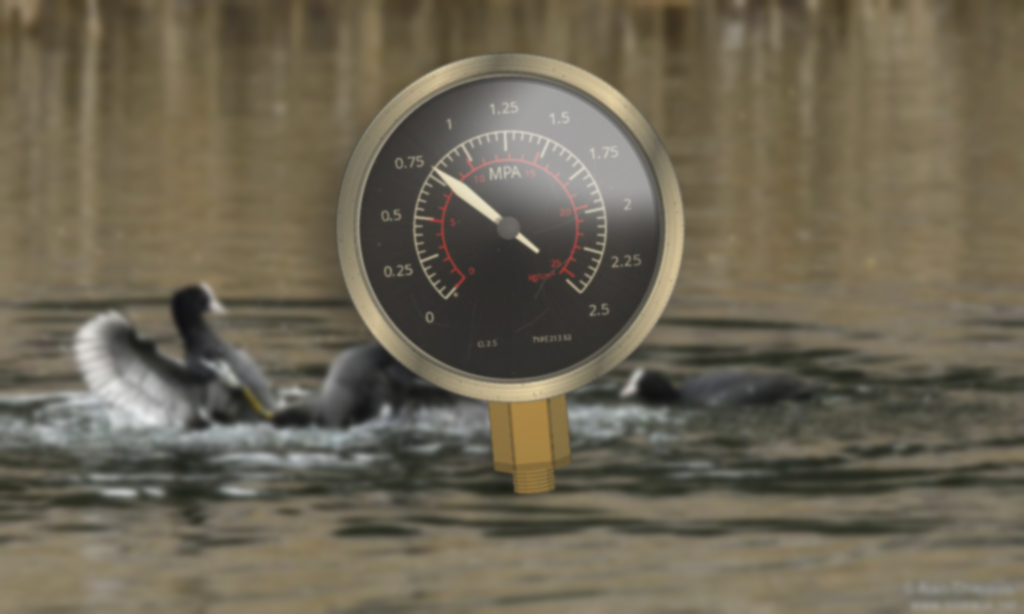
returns 0.8MPa
